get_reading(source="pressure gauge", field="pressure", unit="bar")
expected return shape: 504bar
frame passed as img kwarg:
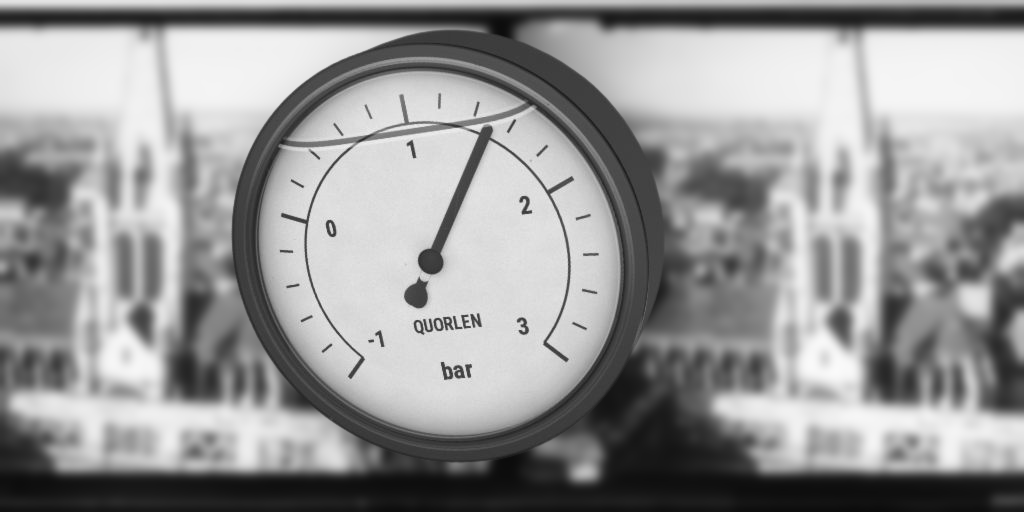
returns 1.5bar
